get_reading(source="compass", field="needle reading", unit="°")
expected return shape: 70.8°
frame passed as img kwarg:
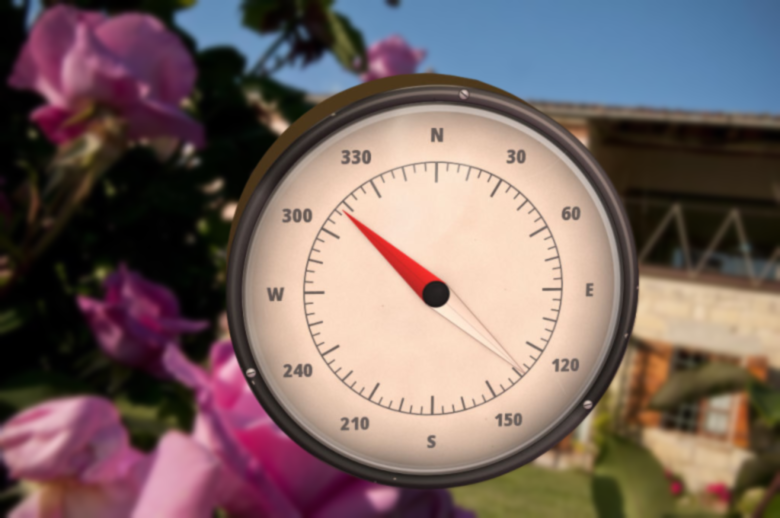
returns 312.5°
